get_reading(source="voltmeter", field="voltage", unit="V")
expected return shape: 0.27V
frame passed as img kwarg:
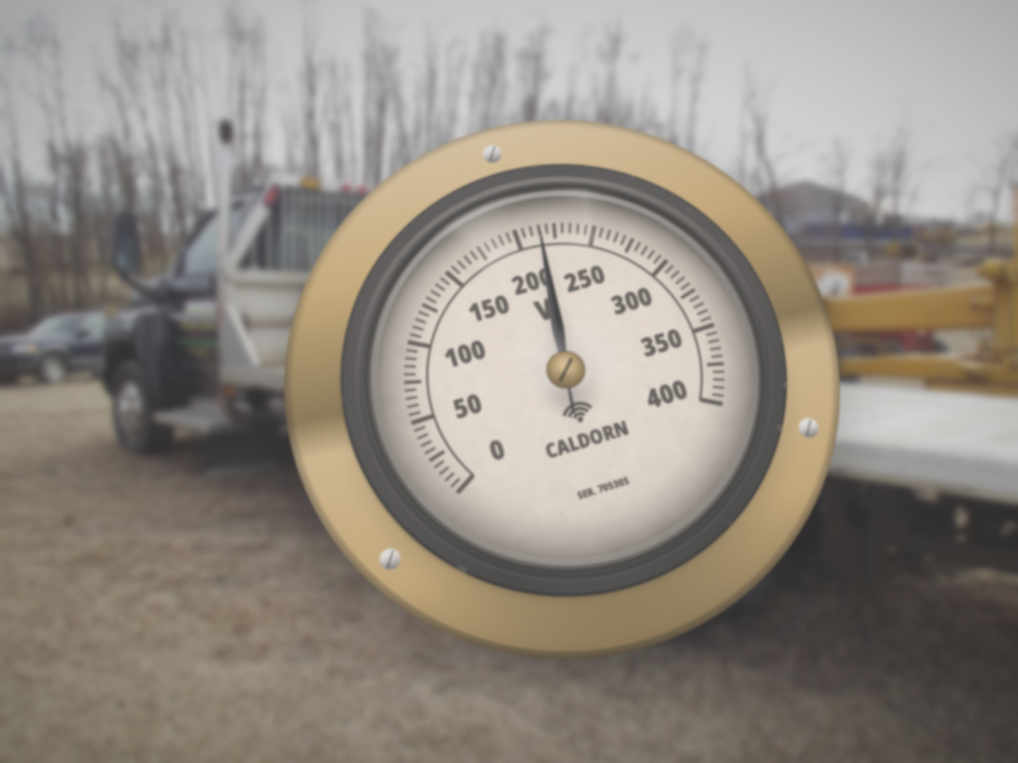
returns 215V
